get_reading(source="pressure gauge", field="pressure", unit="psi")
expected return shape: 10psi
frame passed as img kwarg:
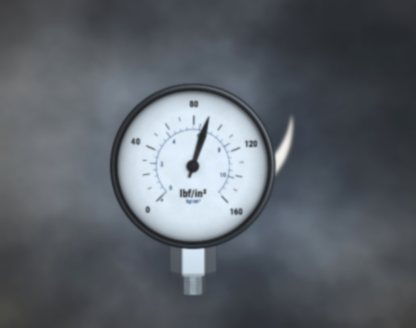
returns 90psi
